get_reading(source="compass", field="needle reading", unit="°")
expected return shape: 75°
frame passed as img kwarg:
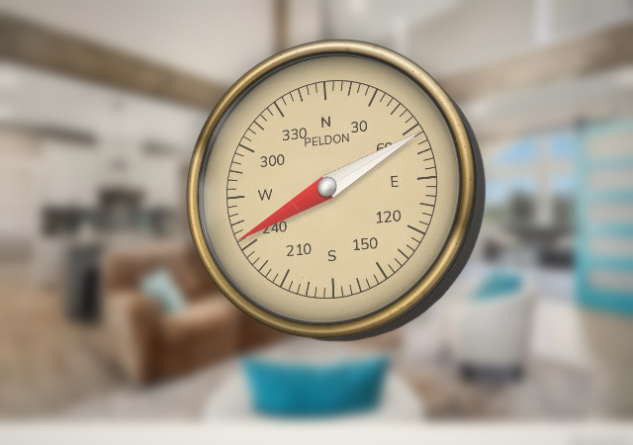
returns 245°
